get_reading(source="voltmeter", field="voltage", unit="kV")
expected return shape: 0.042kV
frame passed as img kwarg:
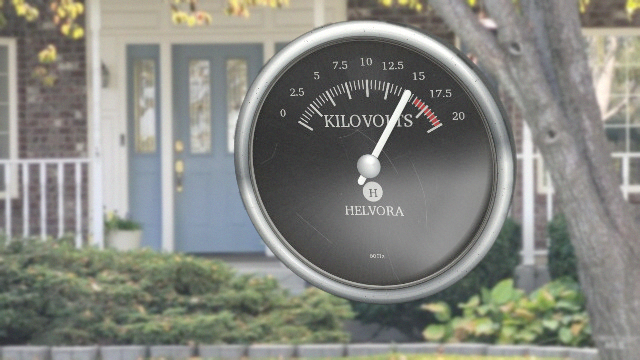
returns 15kV
